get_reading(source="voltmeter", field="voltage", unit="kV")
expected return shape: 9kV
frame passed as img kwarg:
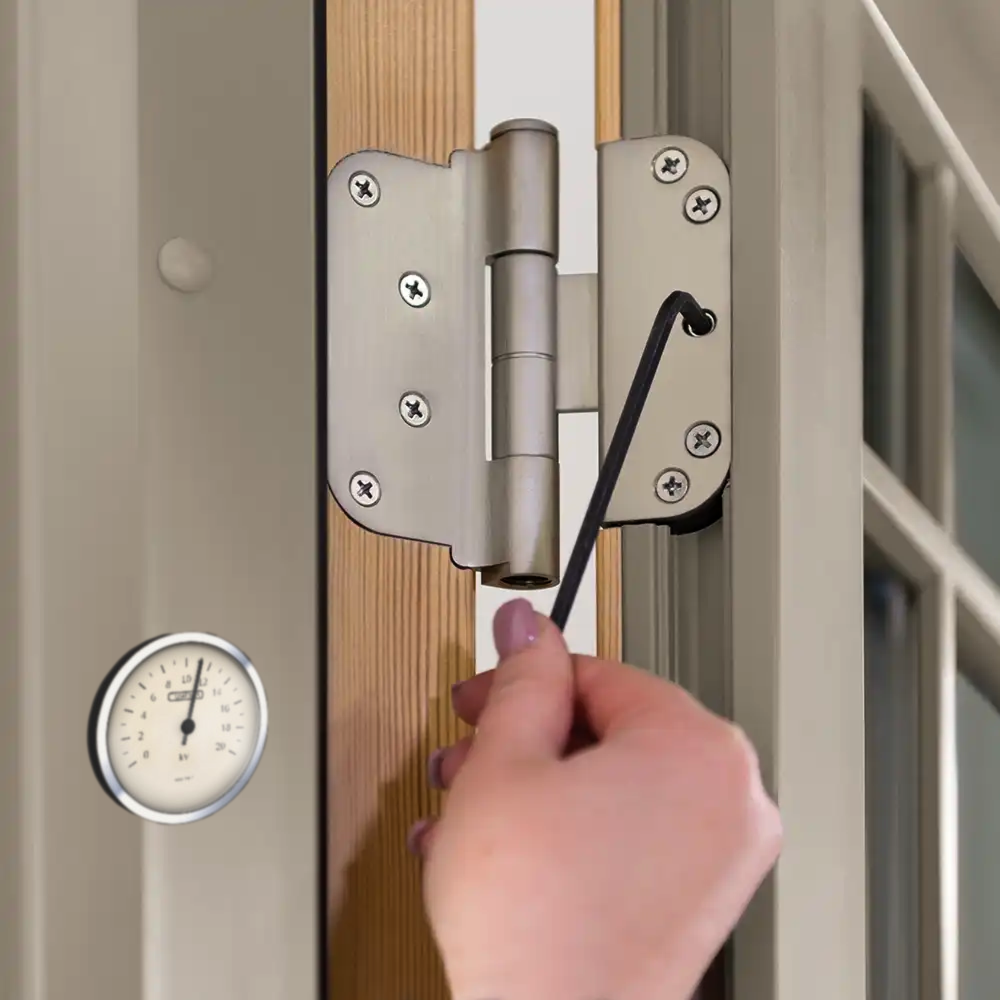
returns 11kV
